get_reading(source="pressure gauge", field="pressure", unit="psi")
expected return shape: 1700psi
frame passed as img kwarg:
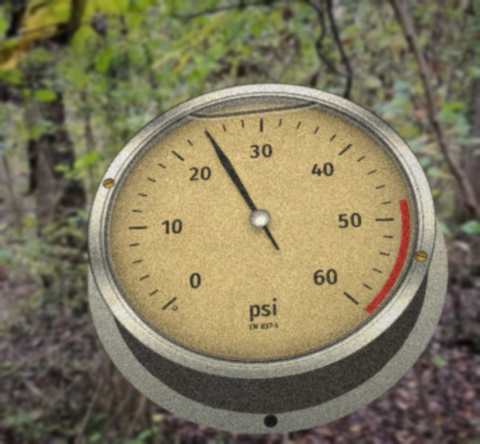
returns 24psi
